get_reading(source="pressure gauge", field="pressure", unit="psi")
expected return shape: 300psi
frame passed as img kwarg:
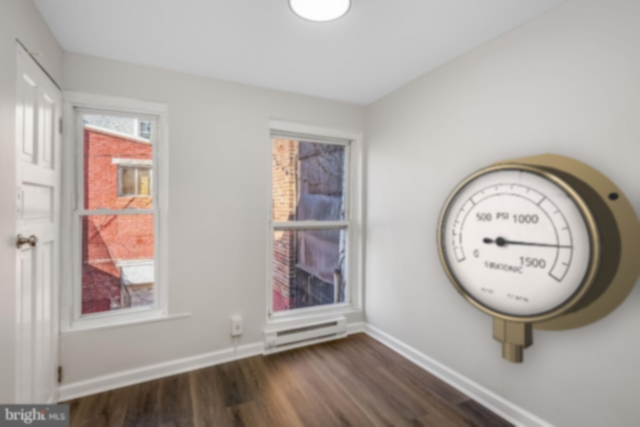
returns 1300psi
